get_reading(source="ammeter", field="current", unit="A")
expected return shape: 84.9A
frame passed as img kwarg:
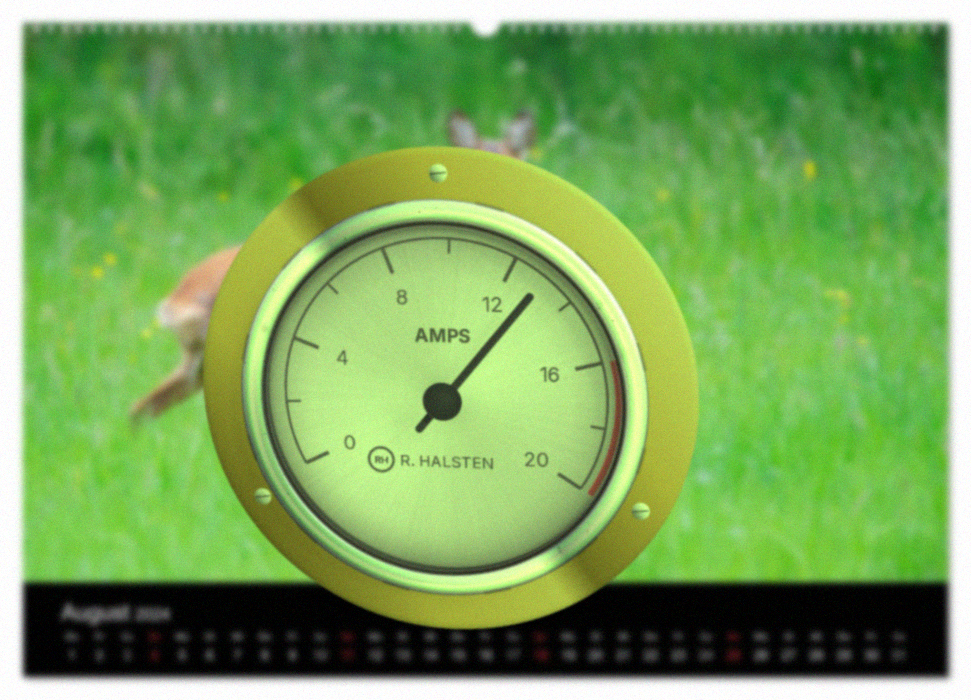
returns 13A
